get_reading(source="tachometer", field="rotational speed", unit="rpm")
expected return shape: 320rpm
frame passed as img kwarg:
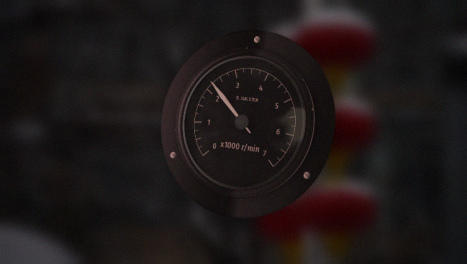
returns 2250rpm
